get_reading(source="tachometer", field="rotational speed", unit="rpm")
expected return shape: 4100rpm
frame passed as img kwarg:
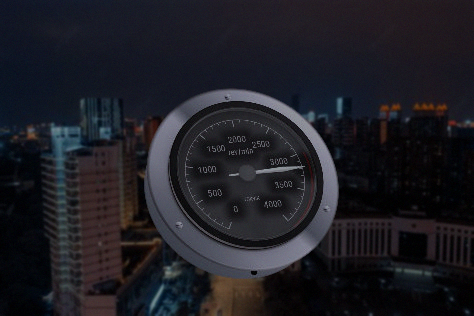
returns 3200rpm
